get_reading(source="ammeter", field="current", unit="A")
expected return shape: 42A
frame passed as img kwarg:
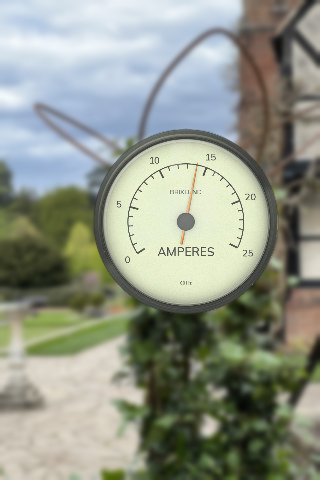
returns 14A
